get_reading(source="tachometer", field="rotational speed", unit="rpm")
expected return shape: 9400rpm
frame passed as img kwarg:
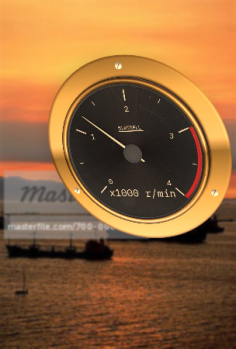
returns 1250rpm
